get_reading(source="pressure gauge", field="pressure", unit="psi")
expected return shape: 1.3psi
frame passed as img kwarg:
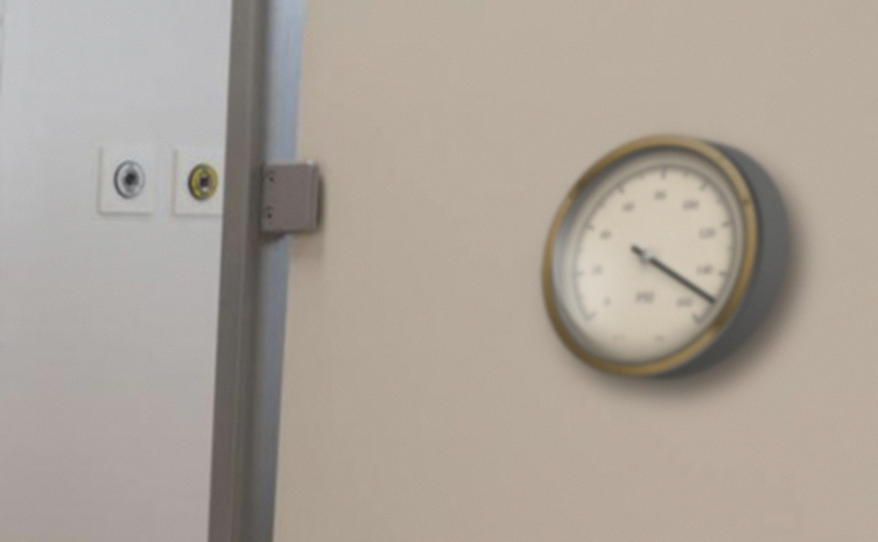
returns 150psi
